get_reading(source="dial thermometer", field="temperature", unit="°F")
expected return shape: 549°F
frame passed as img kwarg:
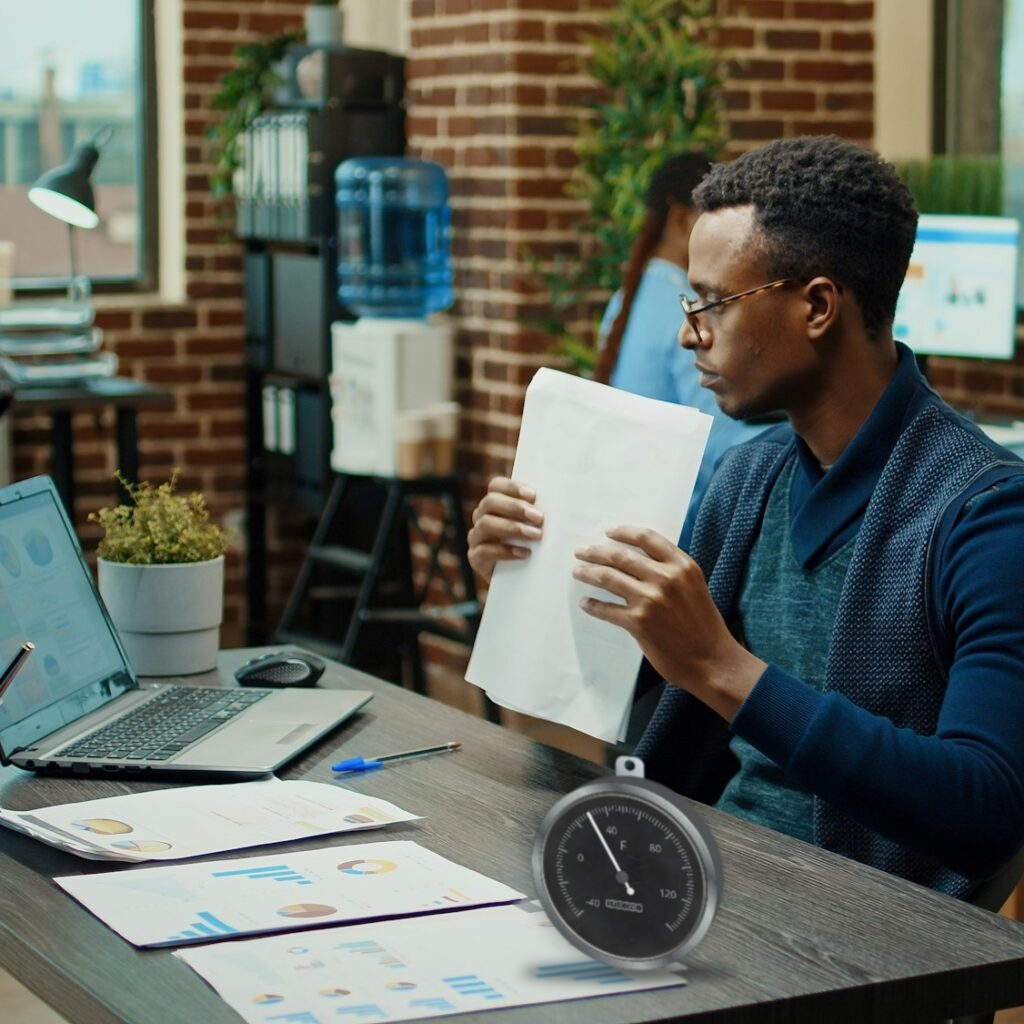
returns 30°F
